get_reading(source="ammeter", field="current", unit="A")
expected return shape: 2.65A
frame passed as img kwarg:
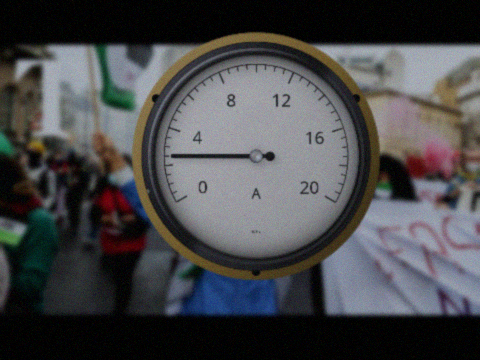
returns 2.5A
